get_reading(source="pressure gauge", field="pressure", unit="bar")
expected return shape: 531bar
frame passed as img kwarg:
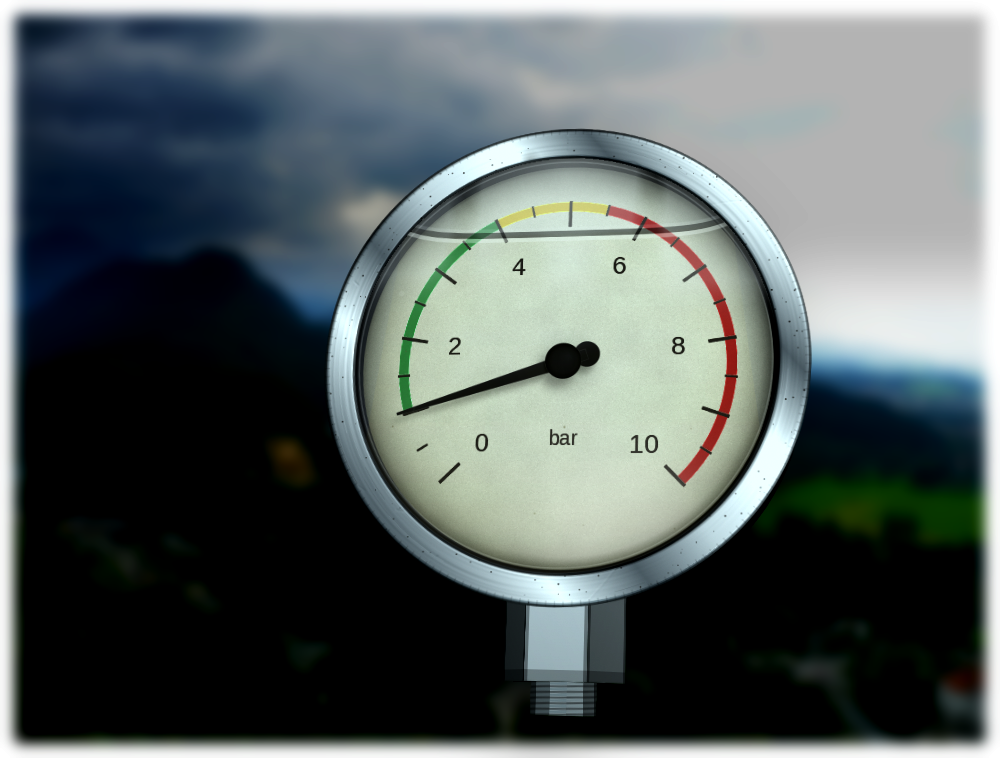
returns 1bar
